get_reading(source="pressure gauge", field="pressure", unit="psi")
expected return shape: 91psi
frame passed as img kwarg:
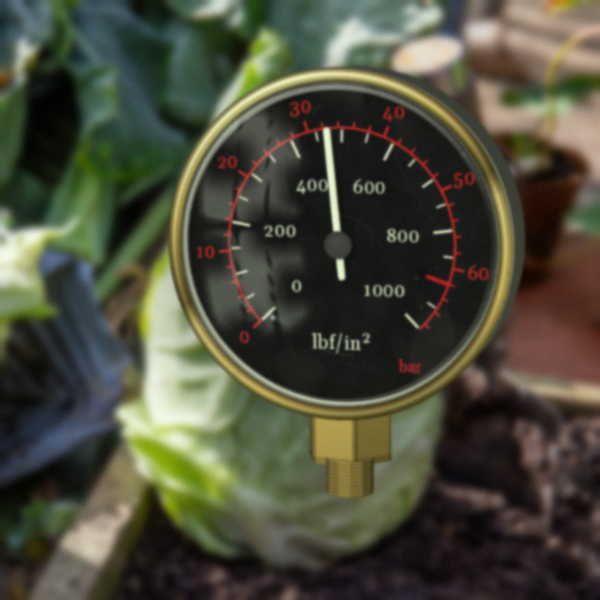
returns 475psi
